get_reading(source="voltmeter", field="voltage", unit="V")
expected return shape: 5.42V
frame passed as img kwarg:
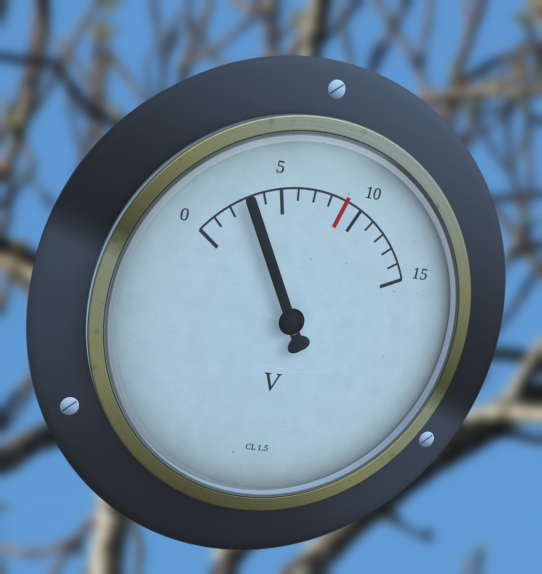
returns 3V
